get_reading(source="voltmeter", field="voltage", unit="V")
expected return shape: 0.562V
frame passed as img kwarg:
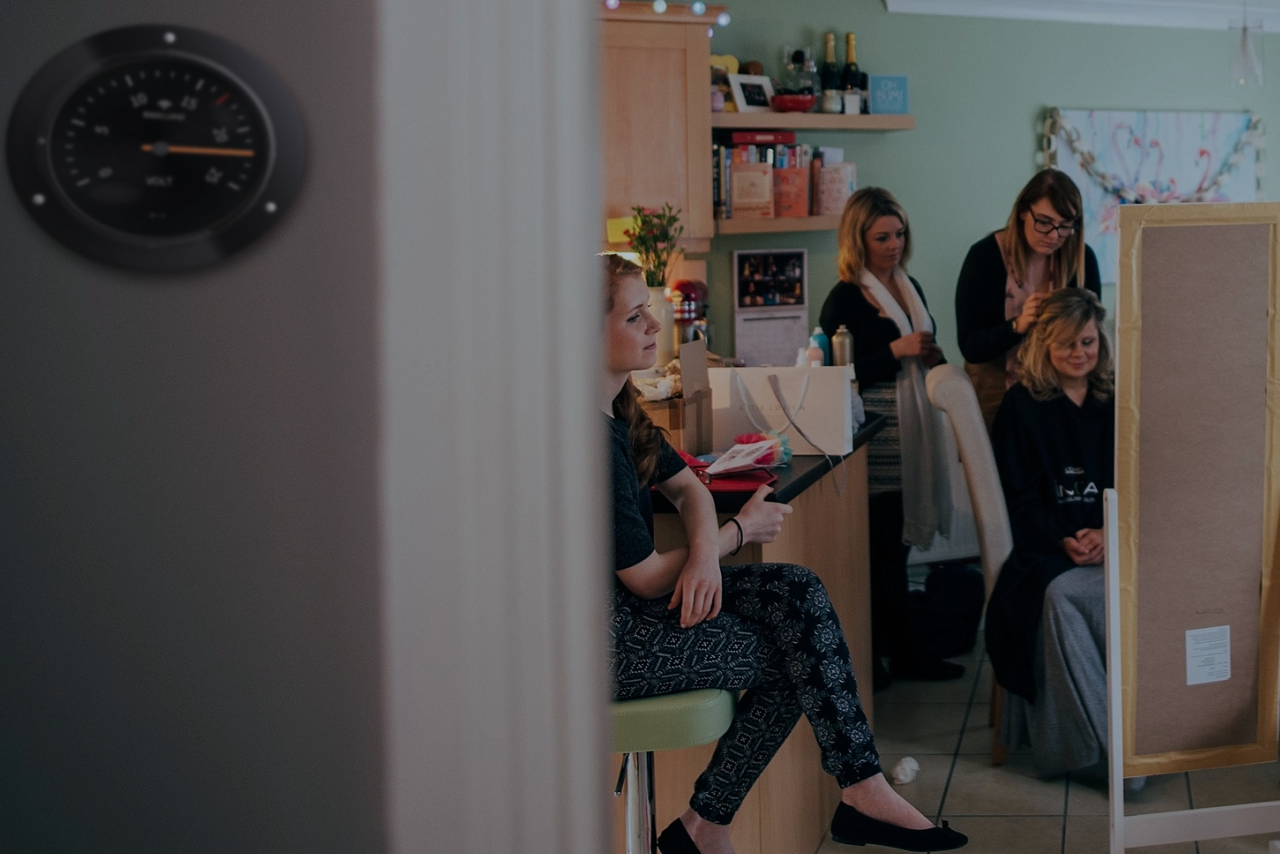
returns 22V
